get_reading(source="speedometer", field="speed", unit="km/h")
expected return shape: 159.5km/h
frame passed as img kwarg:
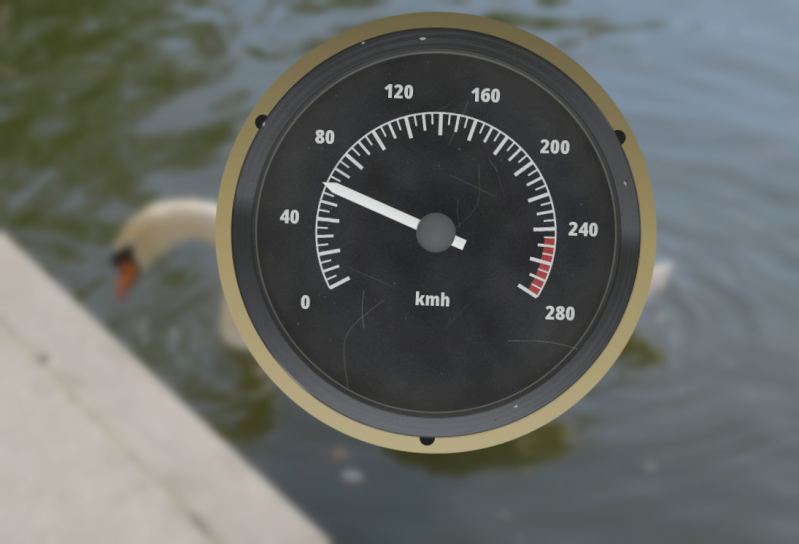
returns 60km/h
